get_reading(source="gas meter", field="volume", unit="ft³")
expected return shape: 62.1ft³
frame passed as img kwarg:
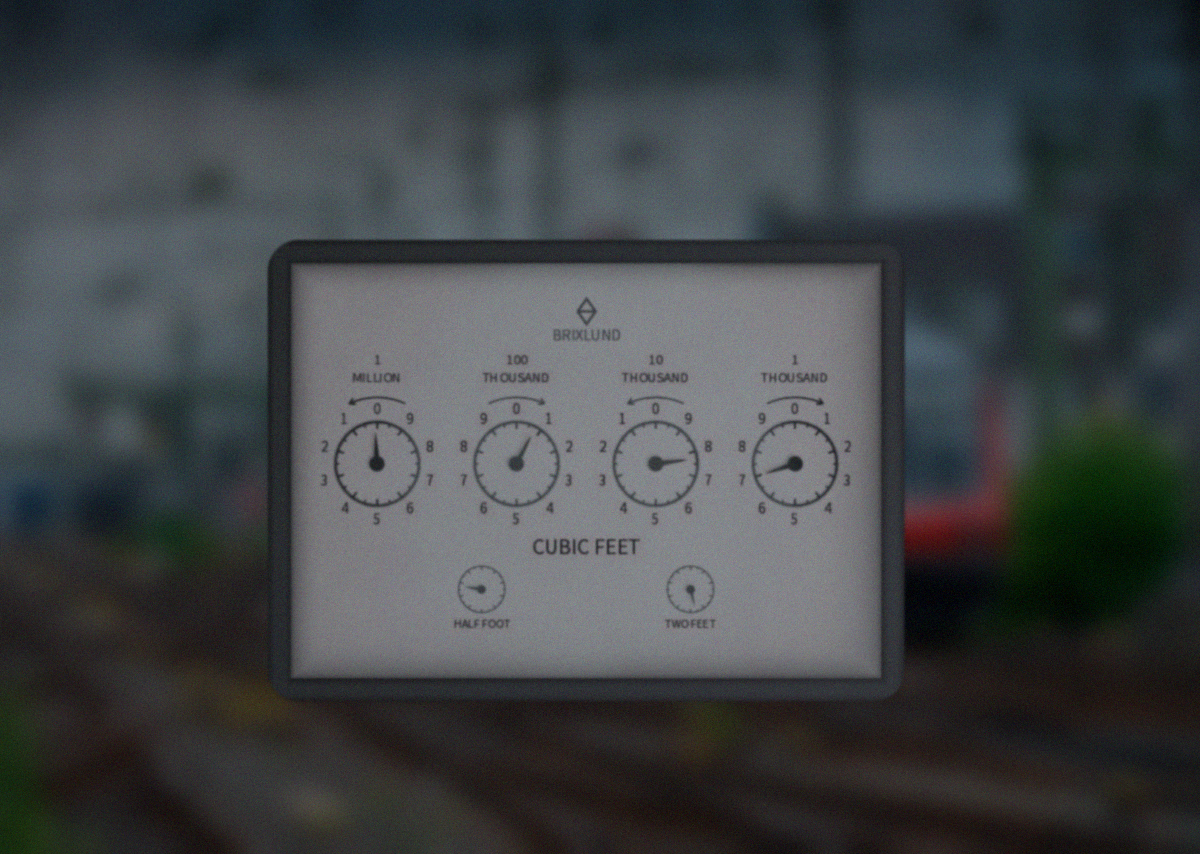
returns 7700ft³
